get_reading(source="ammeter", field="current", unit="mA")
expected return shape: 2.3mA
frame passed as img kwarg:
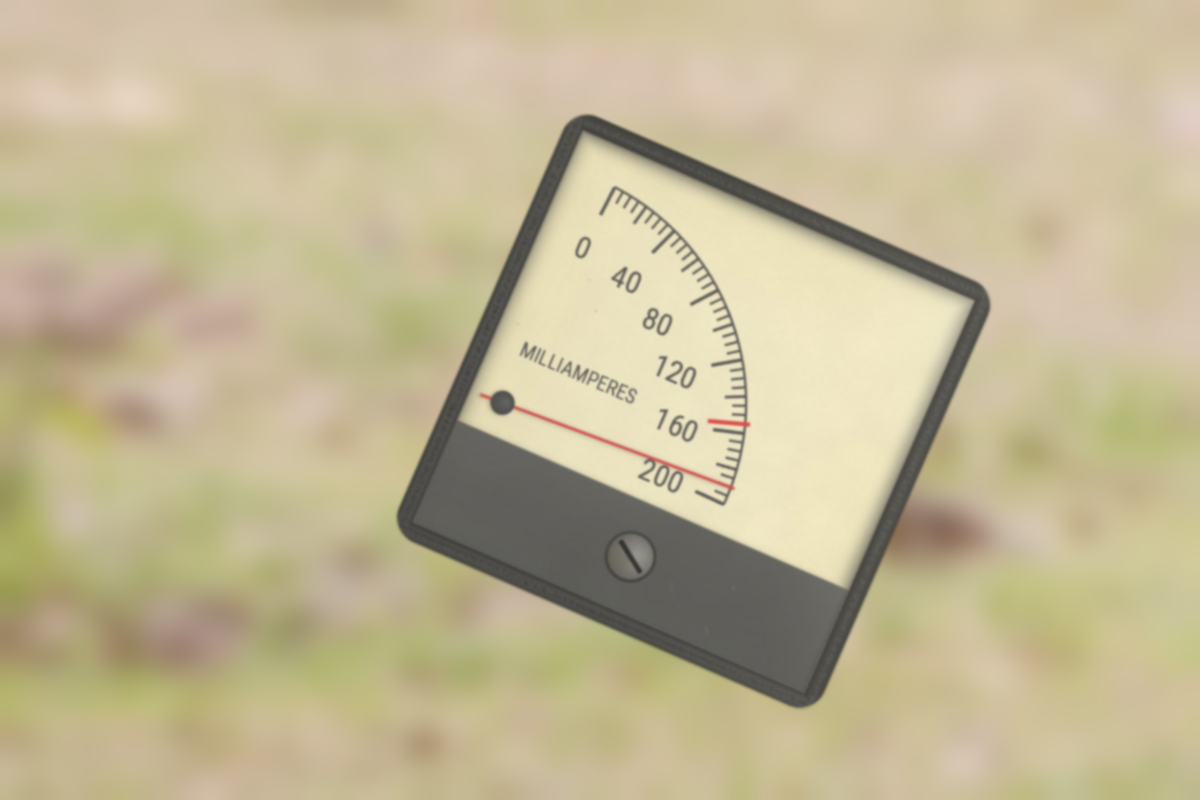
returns 190mA
